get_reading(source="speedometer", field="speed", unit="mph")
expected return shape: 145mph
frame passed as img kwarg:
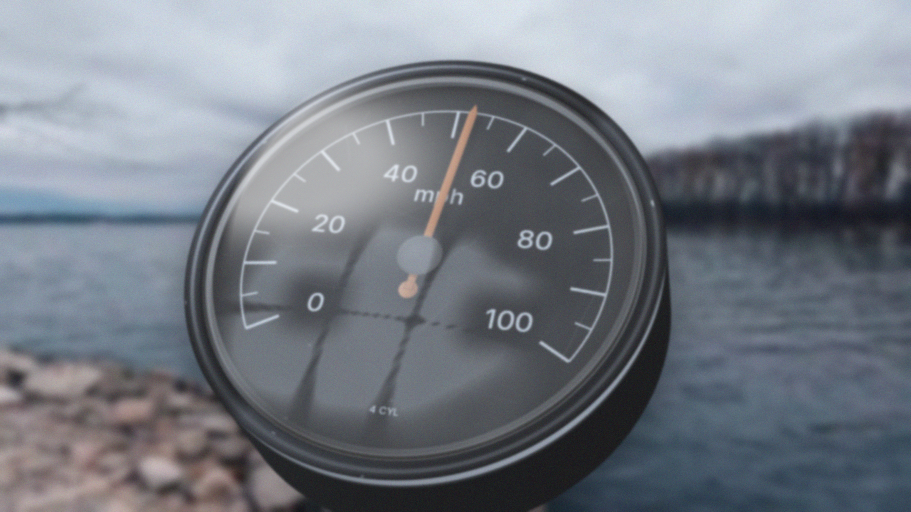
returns 52.5mph
